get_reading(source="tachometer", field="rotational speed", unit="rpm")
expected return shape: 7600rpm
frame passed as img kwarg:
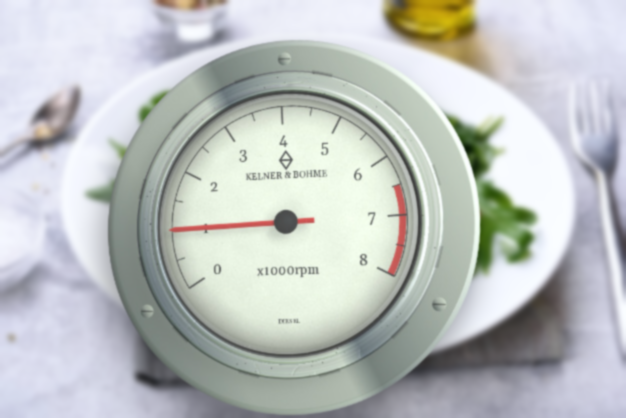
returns 1000rpm
